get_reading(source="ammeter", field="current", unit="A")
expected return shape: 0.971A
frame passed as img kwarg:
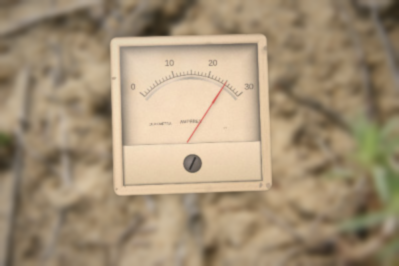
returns 25A
